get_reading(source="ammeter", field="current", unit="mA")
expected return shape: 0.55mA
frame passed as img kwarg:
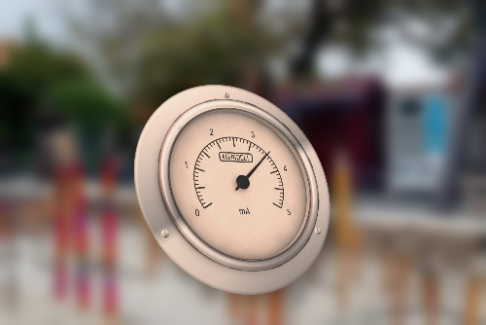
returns 3.5mA
